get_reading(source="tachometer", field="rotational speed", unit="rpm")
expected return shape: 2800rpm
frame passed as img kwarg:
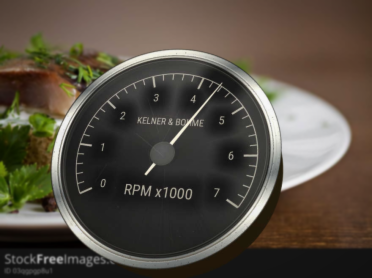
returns 4400rpm
